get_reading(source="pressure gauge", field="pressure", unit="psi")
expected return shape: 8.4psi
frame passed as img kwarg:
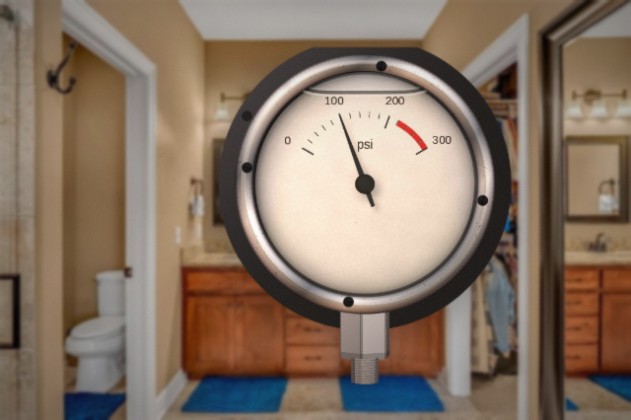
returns 100psi
